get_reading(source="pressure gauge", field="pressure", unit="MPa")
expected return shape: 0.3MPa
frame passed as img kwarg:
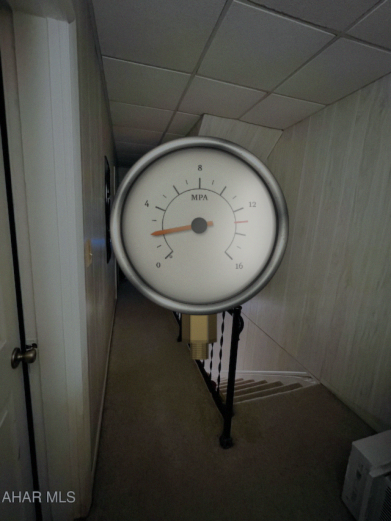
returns 2MPa
